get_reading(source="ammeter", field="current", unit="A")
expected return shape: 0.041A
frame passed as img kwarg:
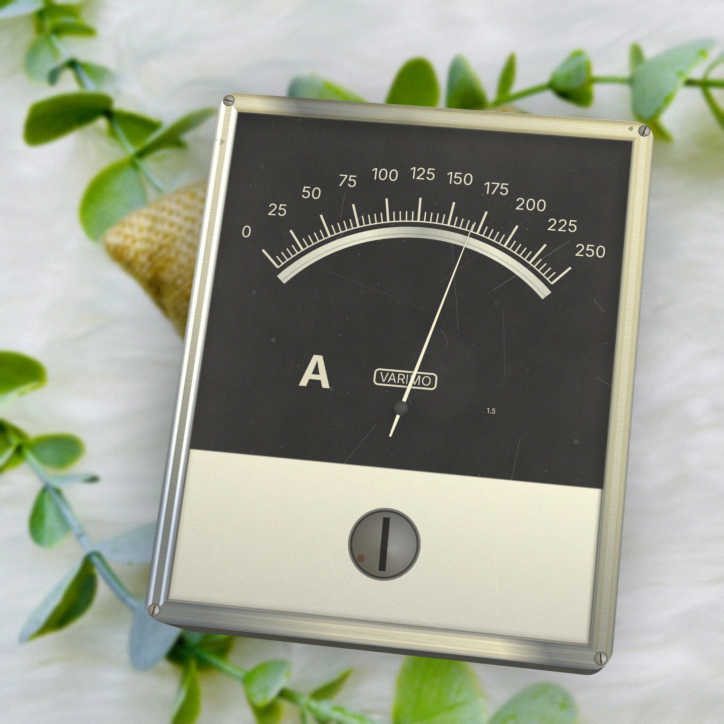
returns 170A
